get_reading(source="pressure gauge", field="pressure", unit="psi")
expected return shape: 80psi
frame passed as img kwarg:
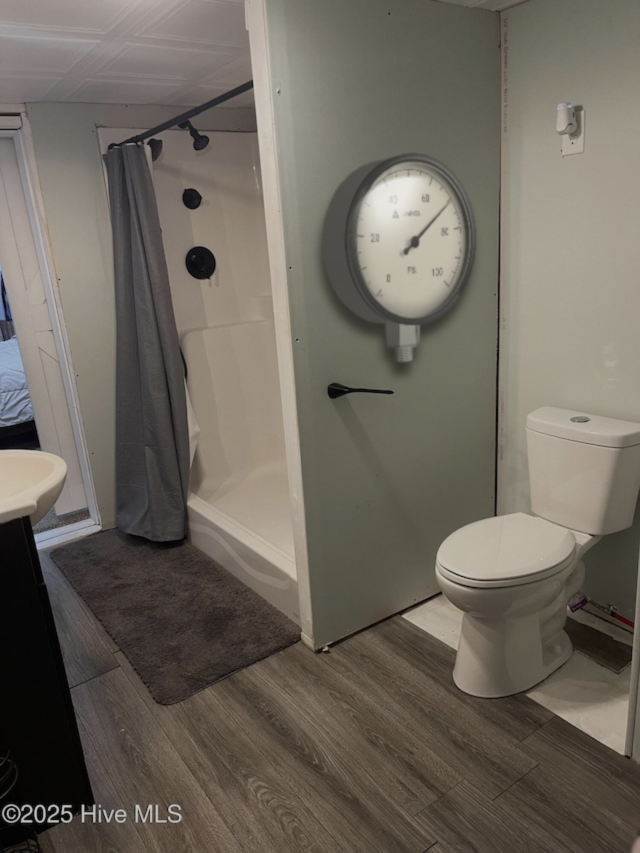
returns 70psi
